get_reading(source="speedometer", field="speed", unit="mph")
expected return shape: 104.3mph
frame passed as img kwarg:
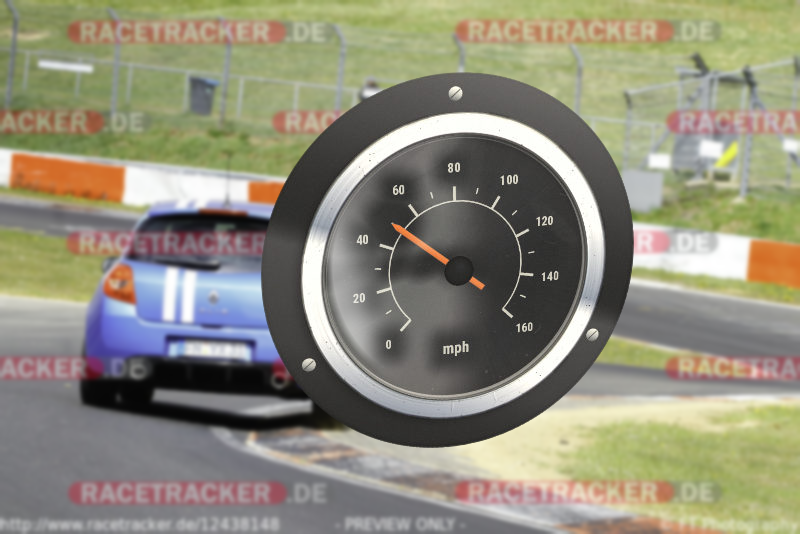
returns 50mph
